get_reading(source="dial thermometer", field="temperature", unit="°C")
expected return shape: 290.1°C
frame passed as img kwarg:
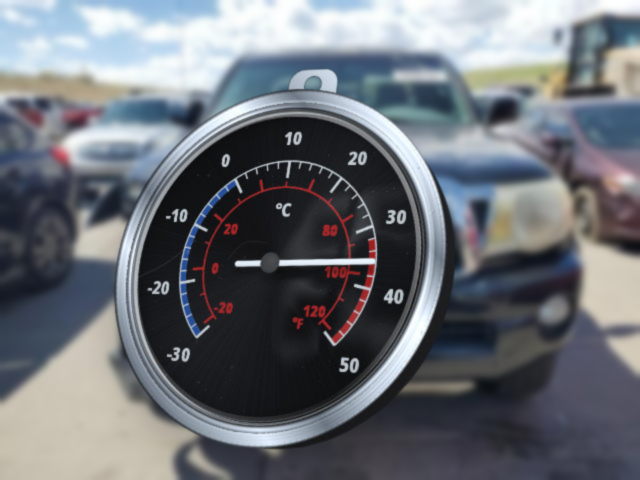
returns 36°C
